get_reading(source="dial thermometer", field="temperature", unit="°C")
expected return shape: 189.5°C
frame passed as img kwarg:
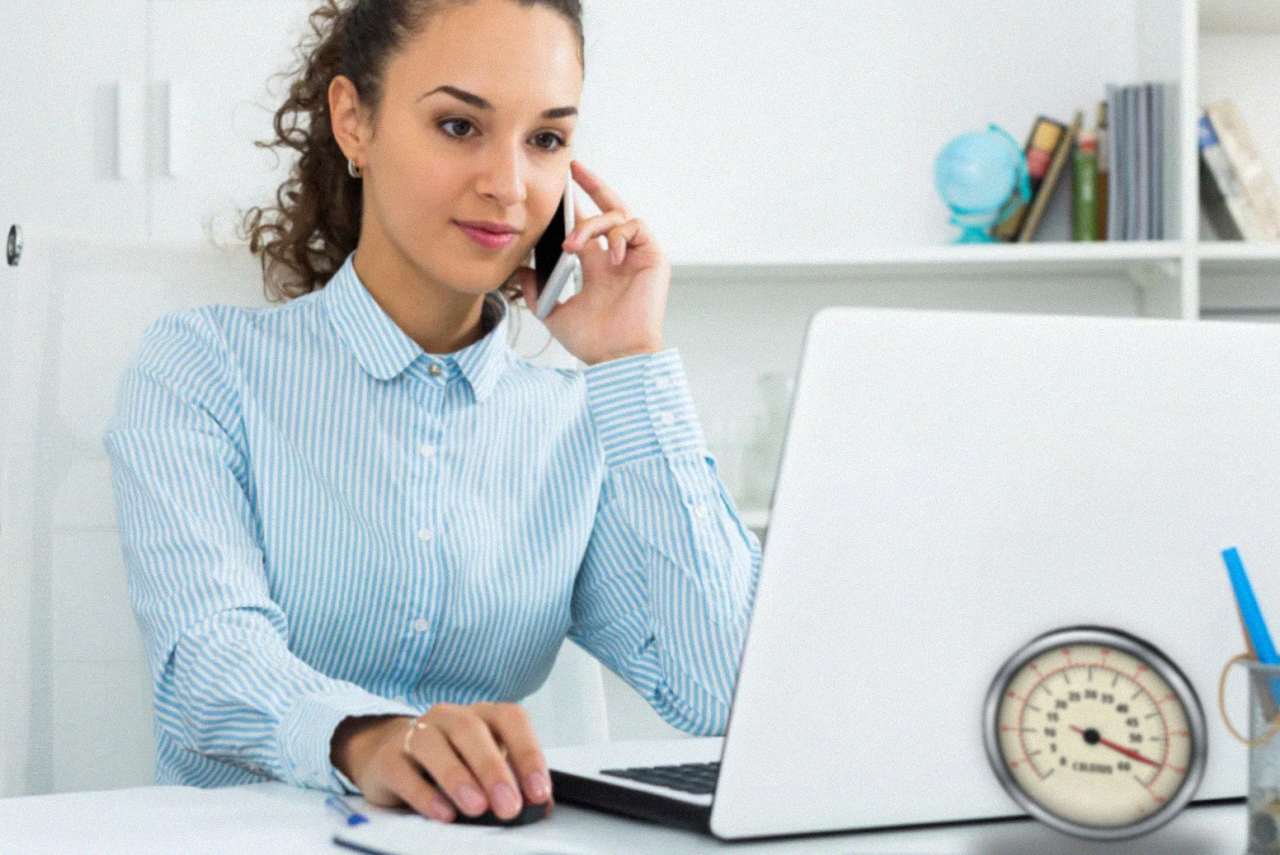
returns 55°C
